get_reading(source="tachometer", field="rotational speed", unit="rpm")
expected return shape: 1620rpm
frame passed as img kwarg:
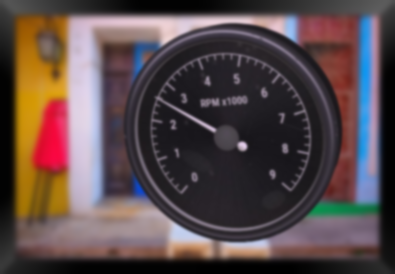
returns 2600rpm
